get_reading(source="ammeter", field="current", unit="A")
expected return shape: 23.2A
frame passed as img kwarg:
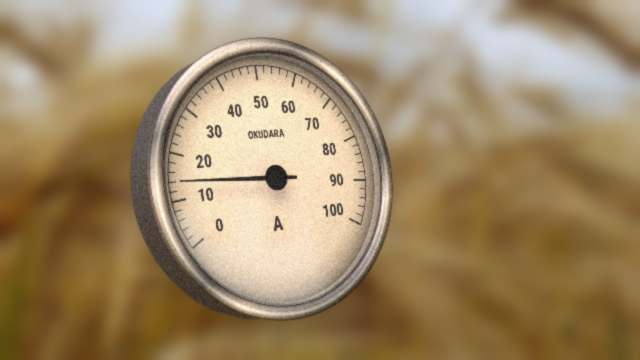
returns 14A
